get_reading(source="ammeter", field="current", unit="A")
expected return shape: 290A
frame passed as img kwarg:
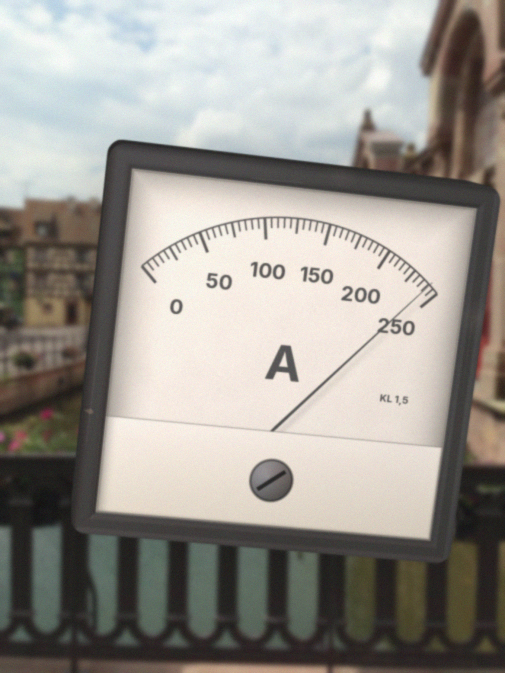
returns 240A
